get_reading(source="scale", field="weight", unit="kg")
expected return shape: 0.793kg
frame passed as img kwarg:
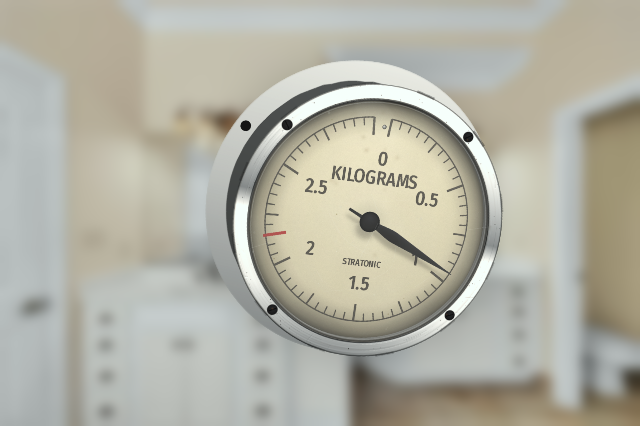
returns 0.95kg
